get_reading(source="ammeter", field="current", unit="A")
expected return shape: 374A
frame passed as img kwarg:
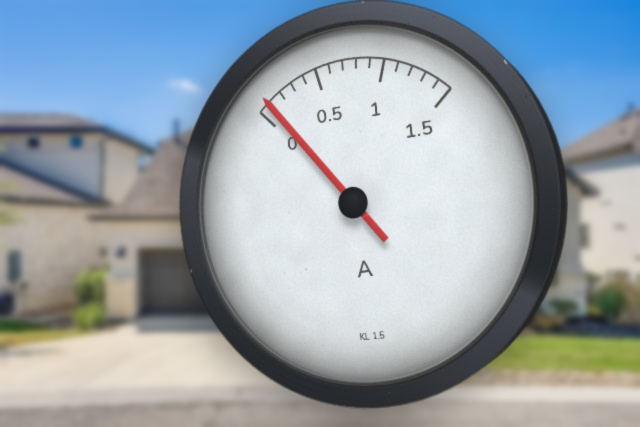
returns 0.1A
